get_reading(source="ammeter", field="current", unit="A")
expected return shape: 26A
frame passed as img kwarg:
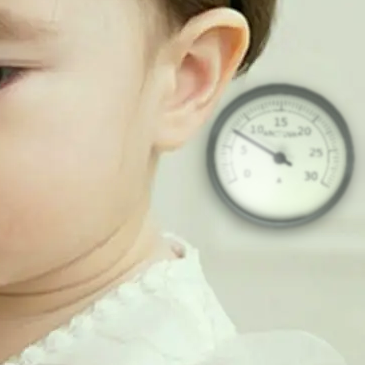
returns 7.5A
